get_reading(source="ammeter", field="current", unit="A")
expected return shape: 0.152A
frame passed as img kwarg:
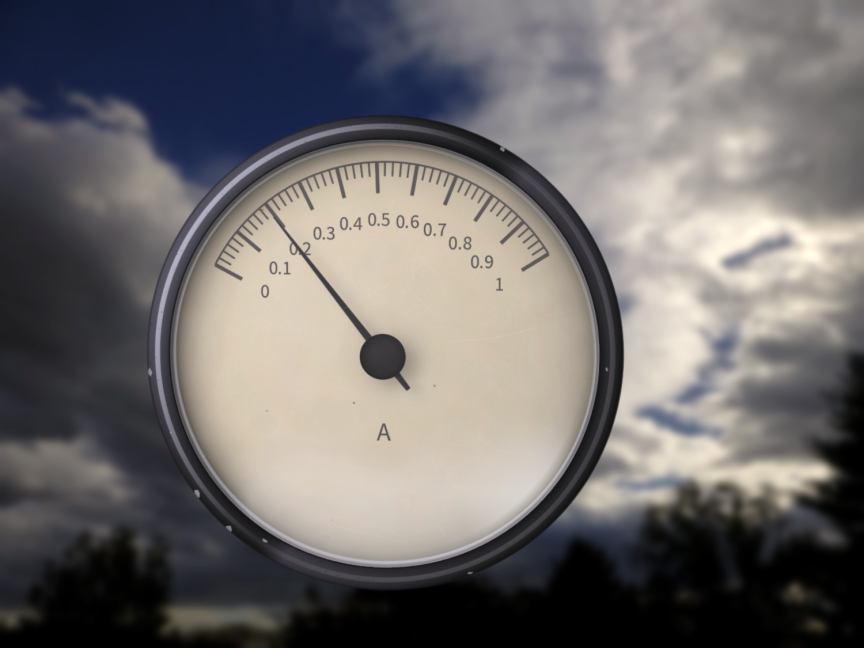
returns 0.2A
